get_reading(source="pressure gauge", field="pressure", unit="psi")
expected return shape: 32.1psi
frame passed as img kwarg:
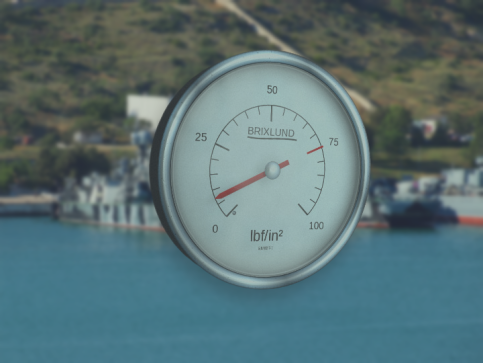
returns 7.5psi
